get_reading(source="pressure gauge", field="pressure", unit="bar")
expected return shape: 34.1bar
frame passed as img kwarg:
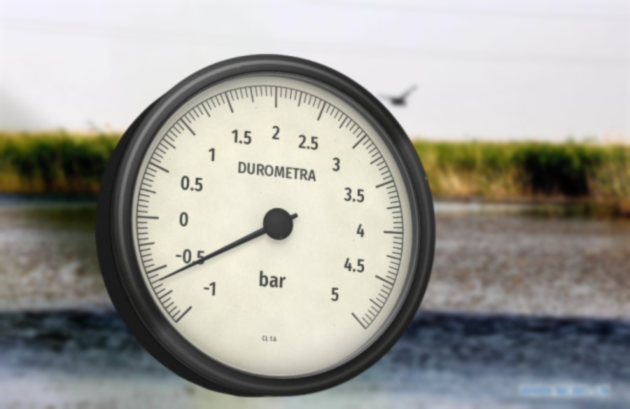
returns -0.6bar
